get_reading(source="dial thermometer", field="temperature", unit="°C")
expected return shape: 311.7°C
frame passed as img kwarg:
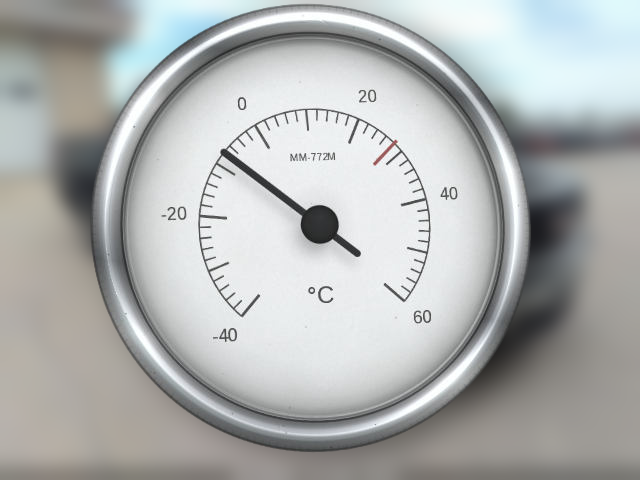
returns -8°C
